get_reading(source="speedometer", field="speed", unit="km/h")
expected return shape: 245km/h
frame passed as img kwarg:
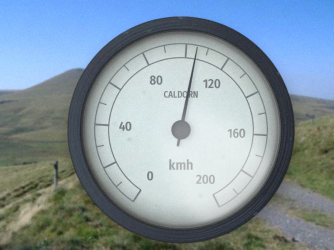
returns 105km/h
